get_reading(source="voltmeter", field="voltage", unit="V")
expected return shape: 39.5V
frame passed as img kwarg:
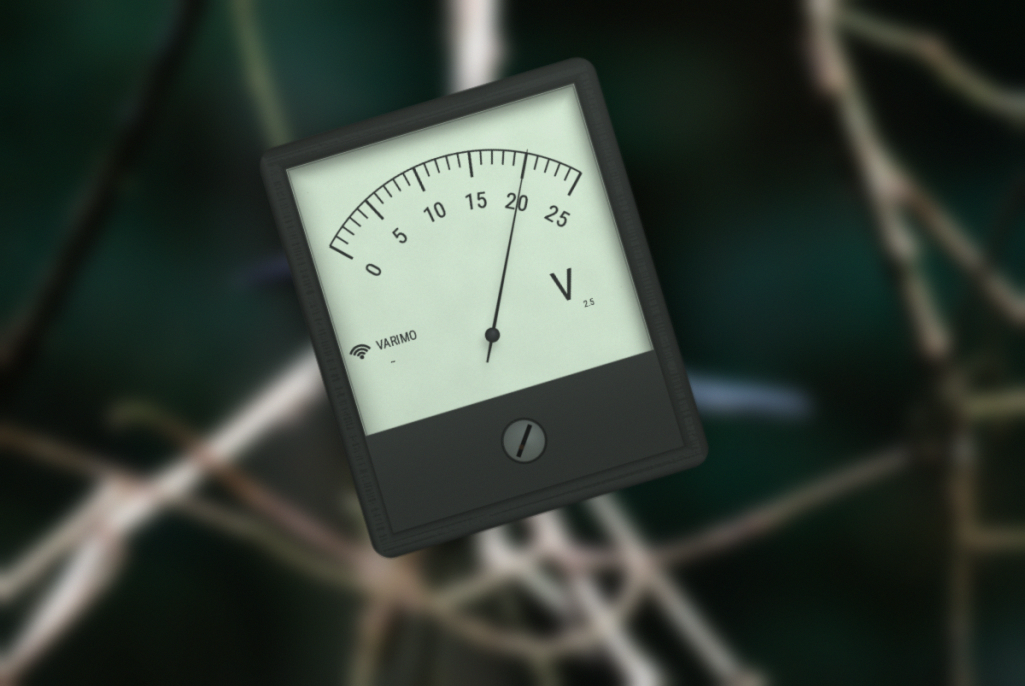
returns 20V
